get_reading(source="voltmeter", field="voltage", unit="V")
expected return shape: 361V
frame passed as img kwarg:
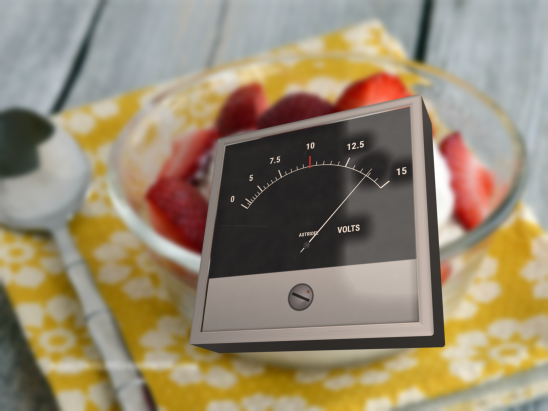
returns 14V
